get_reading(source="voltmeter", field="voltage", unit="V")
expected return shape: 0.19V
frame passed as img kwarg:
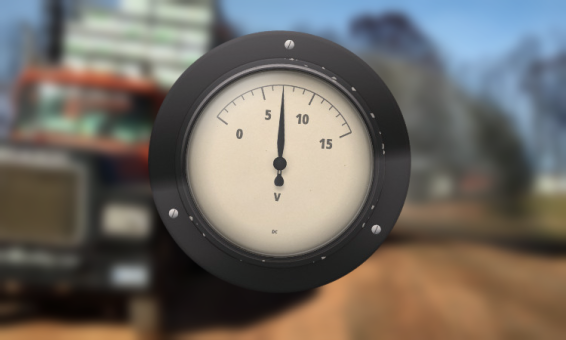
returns 7V
